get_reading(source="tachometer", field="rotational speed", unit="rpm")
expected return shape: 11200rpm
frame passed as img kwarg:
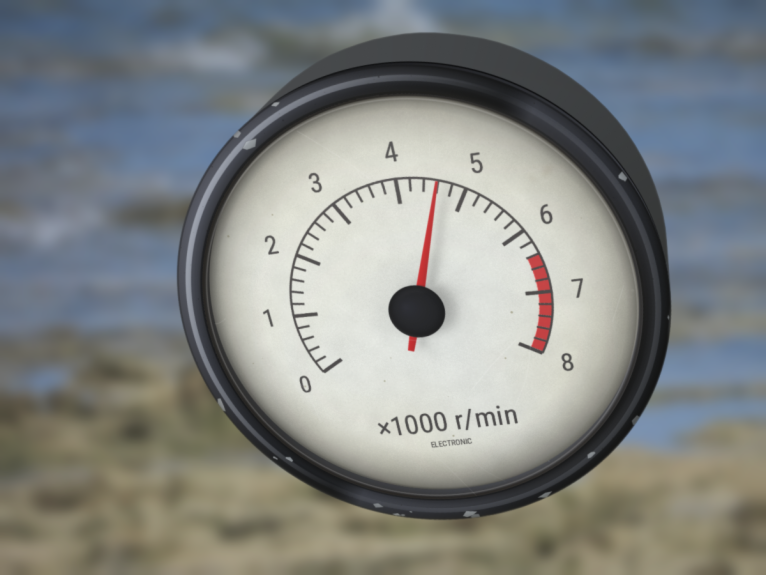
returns 4600rpm
